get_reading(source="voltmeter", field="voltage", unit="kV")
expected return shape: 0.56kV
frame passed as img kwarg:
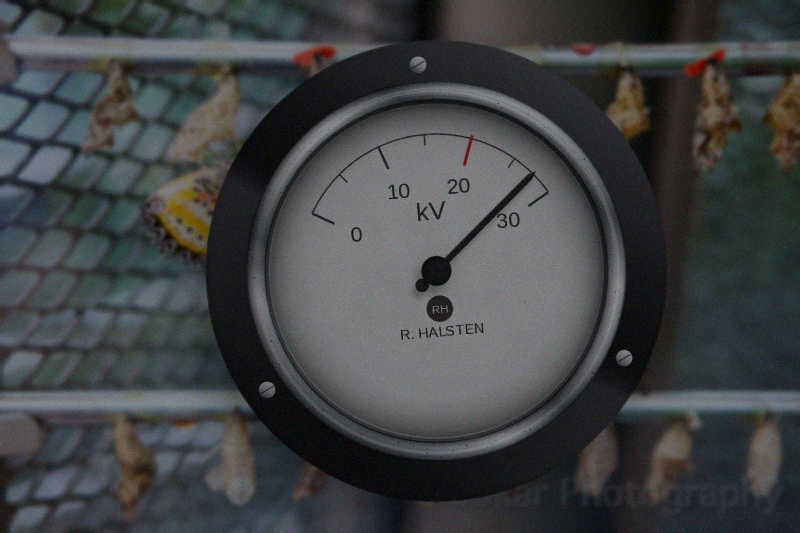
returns 27.5kV
